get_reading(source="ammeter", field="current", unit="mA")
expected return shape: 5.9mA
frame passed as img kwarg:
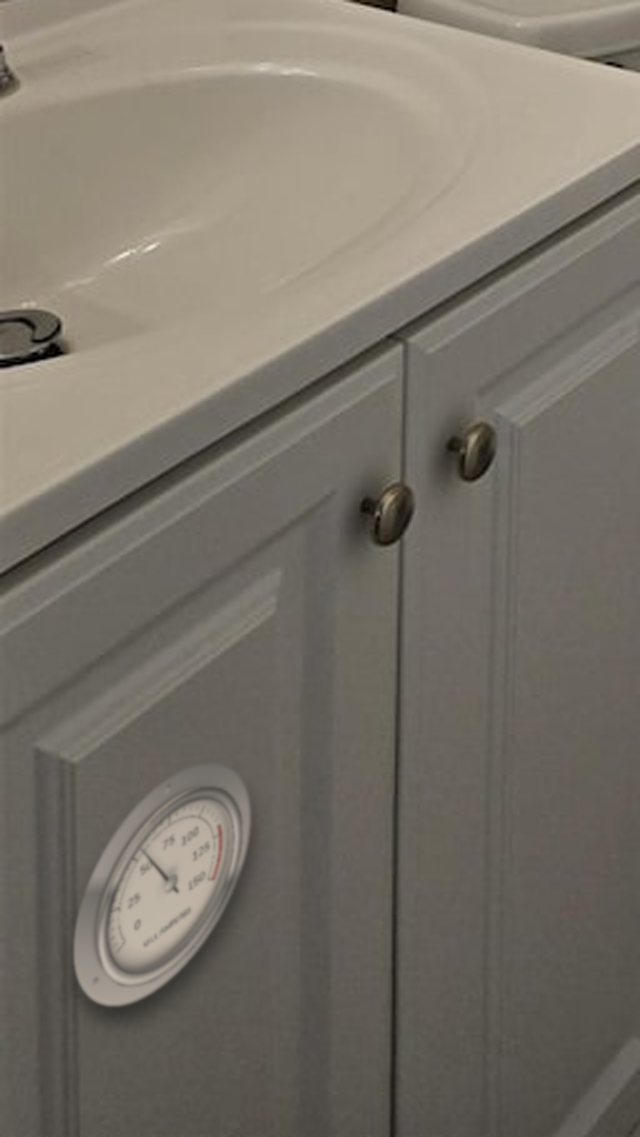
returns 55mA
